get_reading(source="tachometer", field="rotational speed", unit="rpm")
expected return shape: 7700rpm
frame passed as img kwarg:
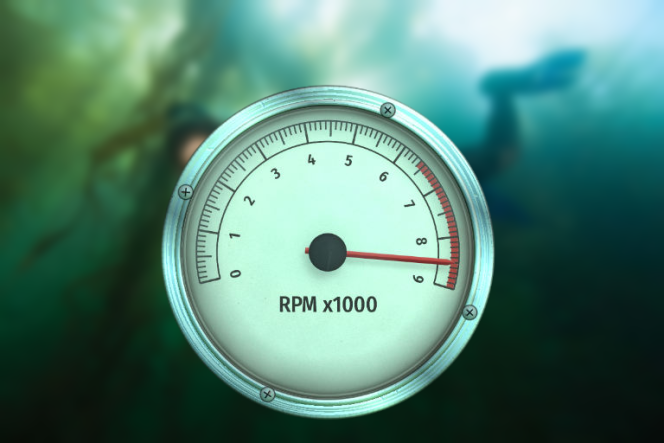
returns 8500rpm
